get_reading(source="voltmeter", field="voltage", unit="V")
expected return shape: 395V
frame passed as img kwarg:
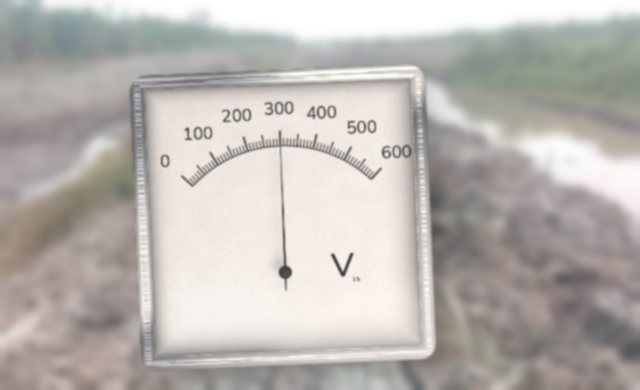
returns 300V
